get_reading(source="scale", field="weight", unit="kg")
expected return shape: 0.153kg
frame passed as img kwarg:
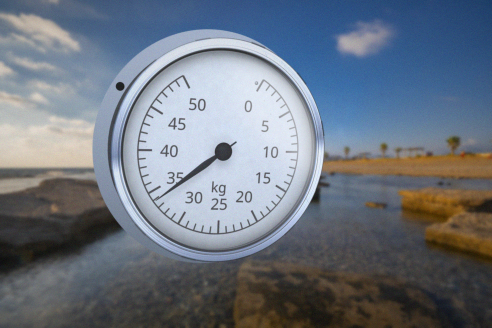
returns 34kg
